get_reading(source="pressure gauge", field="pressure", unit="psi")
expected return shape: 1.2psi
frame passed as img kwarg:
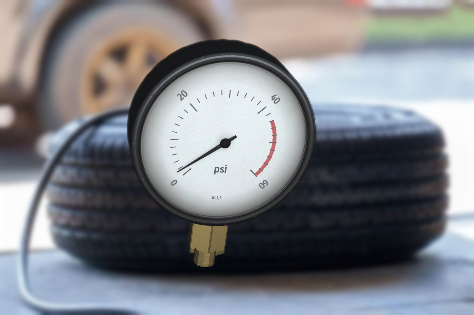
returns 2psi
